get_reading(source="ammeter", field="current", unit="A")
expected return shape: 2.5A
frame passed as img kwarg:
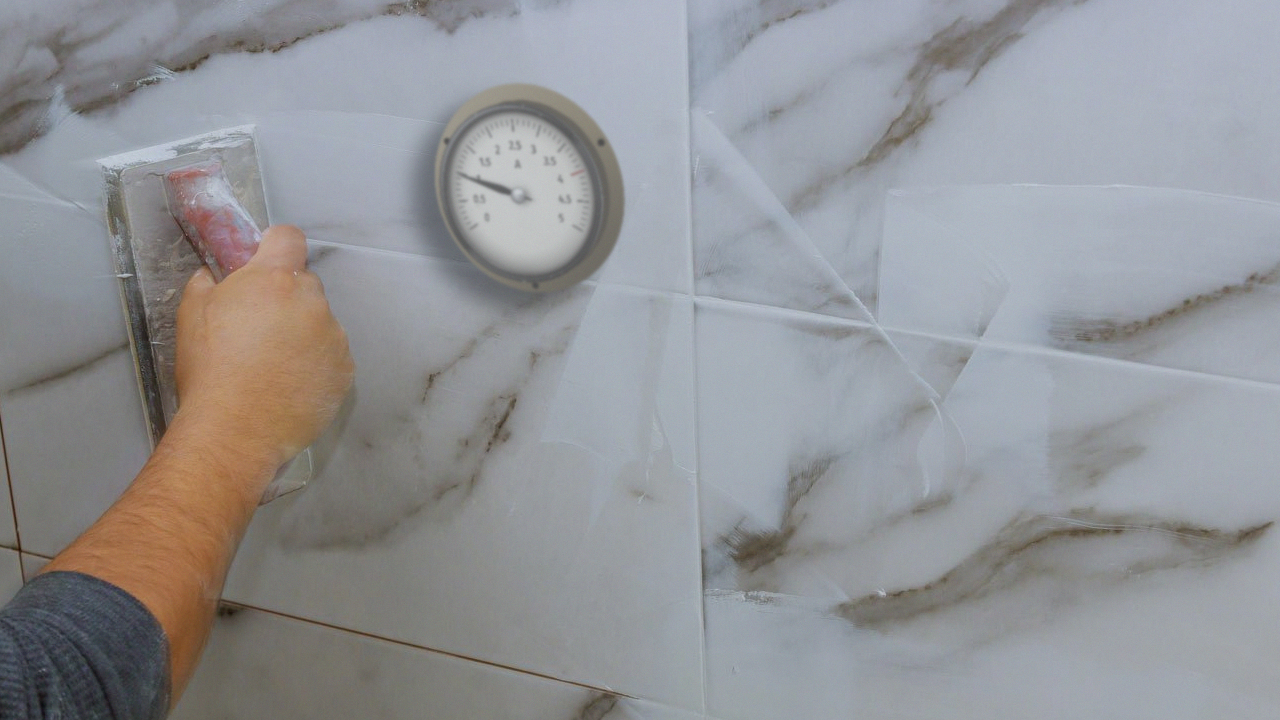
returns 1A
